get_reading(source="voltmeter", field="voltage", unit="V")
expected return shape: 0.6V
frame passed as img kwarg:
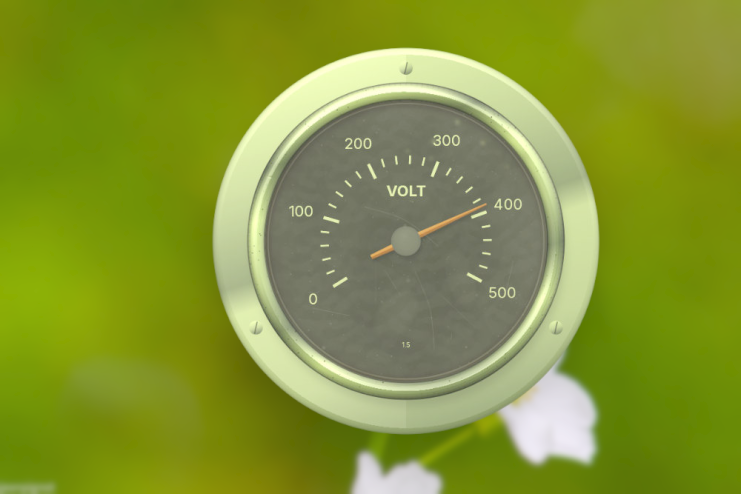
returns 390V
